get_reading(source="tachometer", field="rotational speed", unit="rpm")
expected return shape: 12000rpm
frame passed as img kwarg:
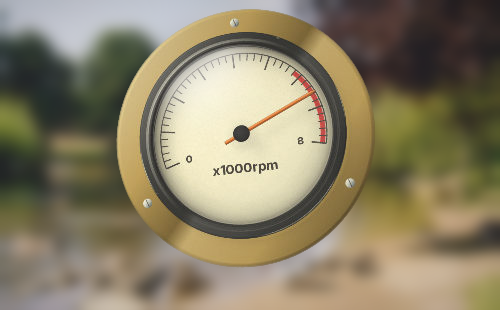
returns 6600rpm
